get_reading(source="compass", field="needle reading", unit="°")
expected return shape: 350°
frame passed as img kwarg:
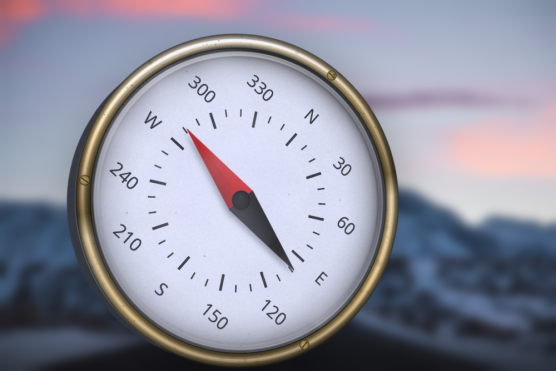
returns 280°
